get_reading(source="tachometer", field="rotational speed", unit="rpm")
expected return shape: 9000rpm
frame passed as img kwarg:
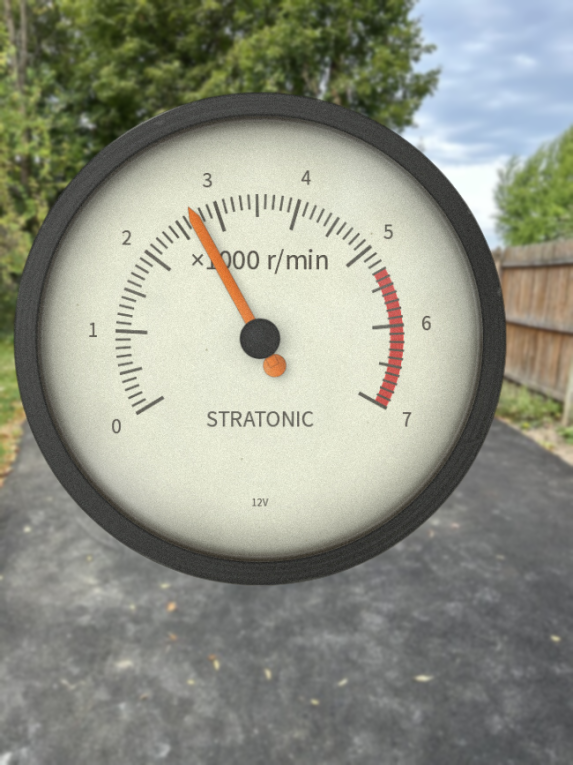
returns 2700rpm
